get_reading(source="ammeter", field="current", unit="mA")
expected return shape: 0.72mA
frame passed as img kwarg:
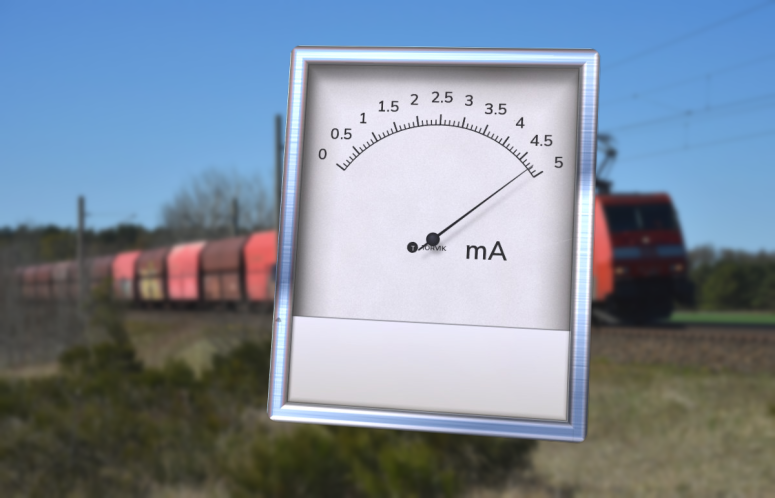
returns 4.8mA
